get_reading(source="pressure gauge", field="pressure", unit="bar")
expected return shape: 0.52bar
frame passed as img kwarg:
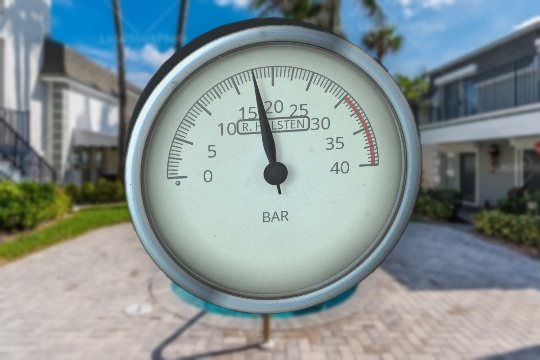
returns 17.5bar
